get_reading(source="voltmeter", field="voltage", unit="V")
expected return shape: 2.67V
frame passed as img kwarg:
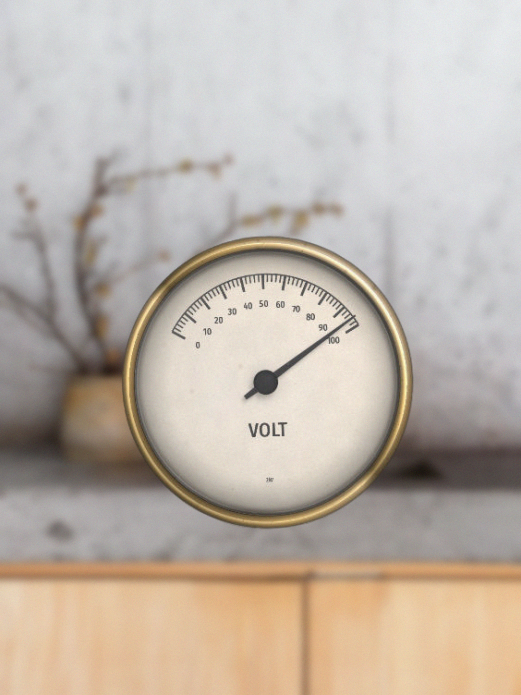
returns 96V
